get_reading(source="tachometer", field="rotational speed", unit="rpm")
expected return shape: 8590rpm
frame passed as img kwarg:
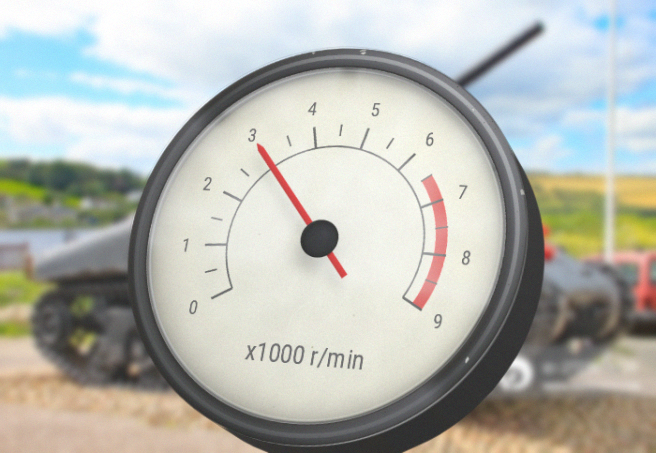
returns 3000rpm
